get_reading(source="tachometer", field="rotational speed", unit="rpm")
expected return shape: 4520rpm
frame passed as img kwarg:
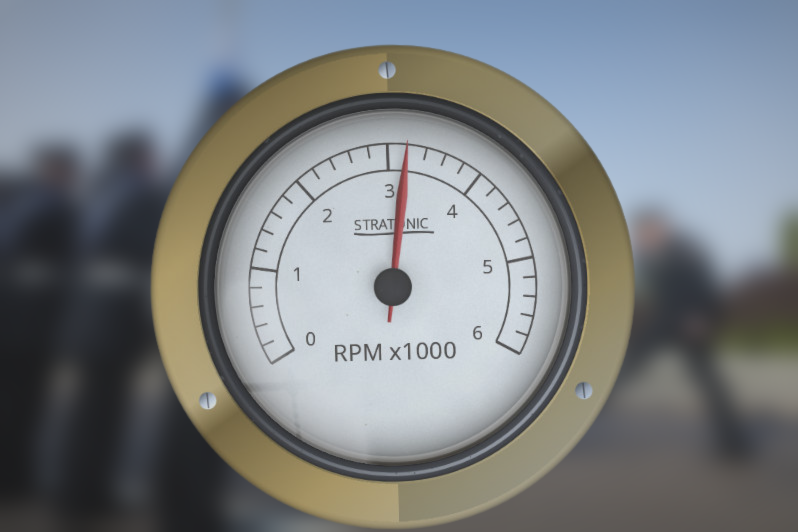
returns 3200rpm
